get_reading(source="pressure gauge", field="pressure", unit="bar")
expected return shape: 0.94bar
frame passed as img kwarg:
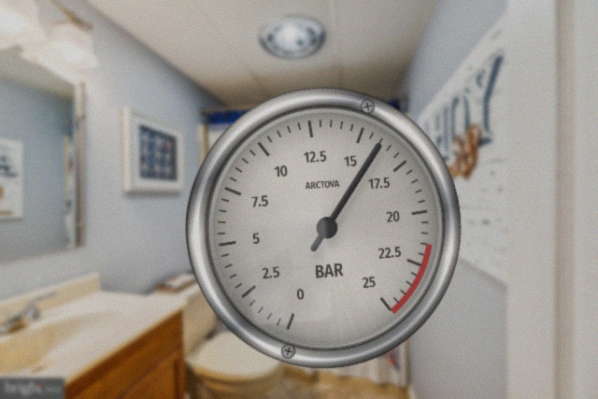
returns 16bar
